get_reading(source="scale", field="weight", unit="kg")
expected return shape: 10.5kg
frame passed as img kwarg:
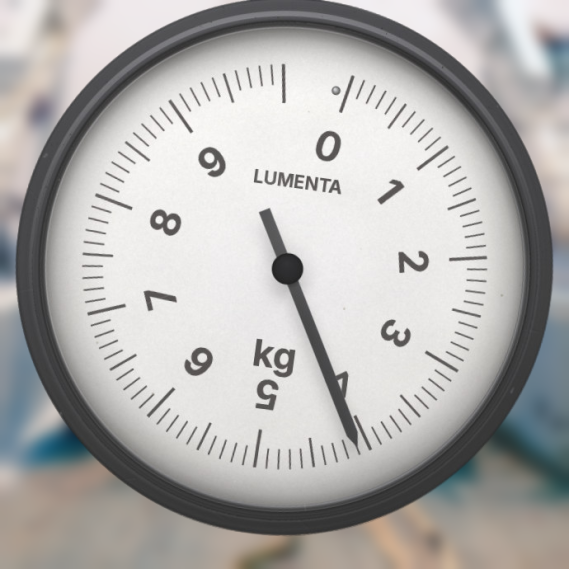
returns 4.1kg
